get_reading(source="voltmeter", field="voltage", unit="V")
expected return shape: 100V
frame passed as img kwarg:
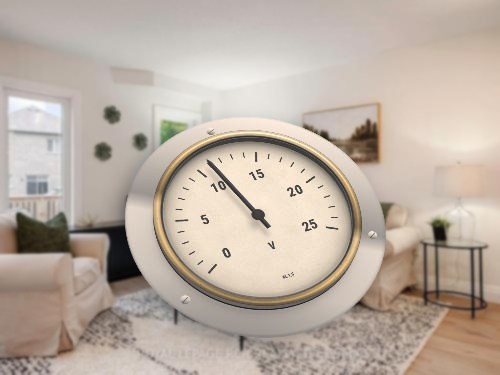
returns 11V
